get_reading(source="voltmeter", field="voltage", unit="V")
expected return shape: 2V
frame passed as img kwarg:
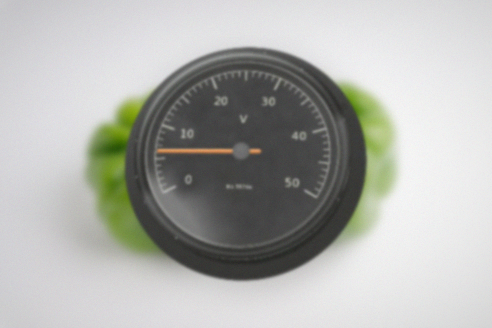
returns 6V
